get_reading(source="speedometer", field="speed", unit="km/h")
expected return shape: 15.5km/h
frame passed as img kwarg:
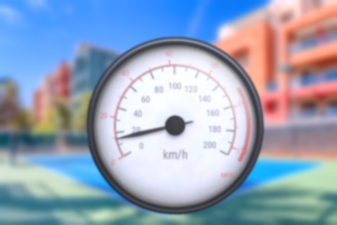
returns 15km/h
